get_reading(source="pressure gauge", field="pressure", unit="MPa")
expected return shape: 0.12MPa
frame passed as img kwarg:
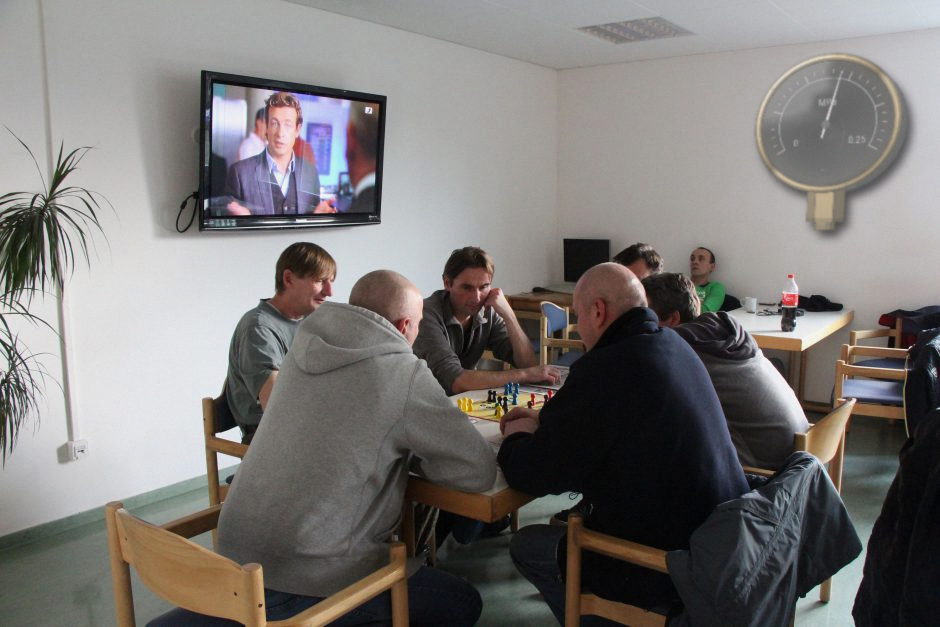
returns 0.14MPa
